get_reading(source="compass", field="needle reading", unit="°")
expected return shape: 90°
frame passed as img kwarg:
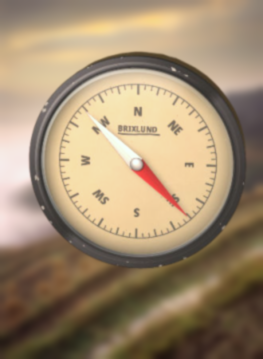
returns 135°
